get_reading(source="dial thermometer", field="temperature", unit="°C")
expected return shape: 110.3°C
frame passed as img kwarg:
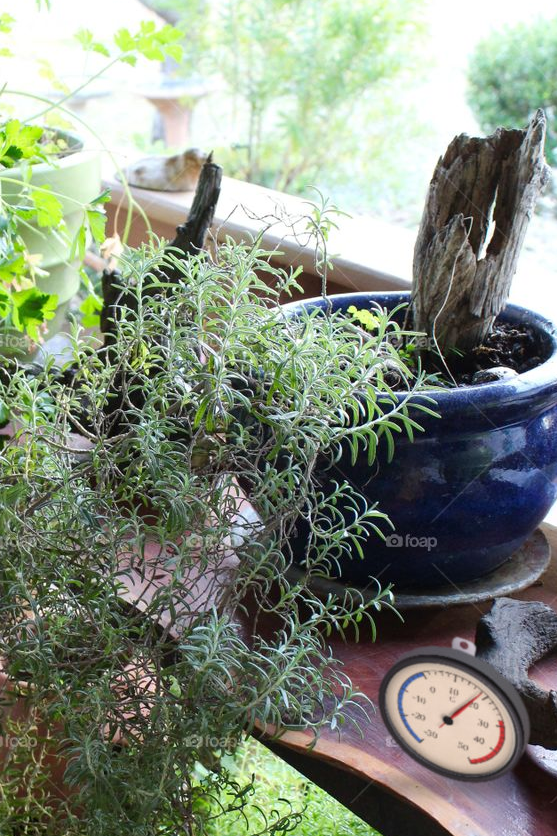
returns 18°C
